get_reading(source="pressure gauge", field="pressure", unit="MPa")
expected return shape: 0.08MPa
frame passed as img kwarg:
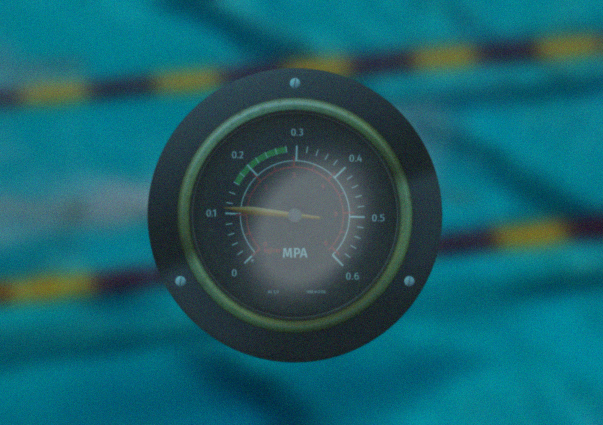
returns 0.11MPa
